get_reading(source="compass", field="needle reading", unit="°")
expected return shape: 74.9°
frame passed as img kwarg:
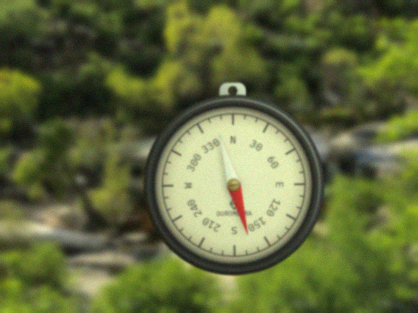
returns 165°
